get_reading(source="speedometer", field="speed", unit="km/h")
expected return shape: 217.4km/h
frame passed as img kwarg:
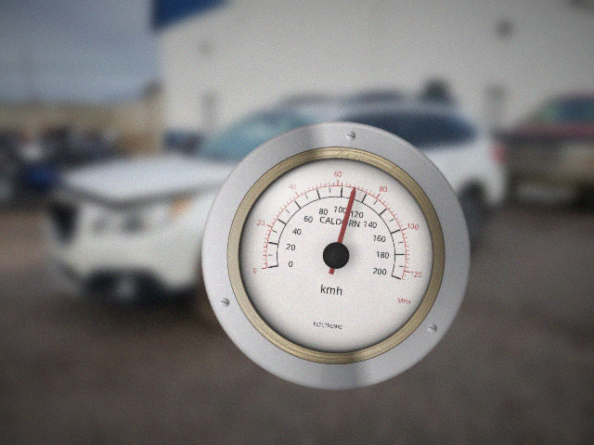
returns 110km/h
